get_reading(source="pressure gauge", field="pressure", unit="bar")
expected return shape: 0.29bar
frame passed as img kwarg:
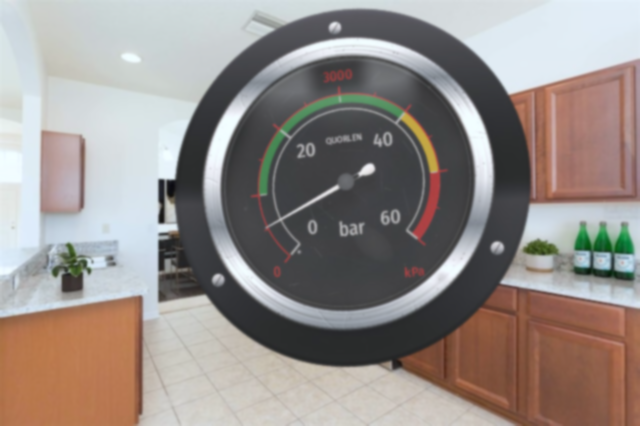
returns 5bar
